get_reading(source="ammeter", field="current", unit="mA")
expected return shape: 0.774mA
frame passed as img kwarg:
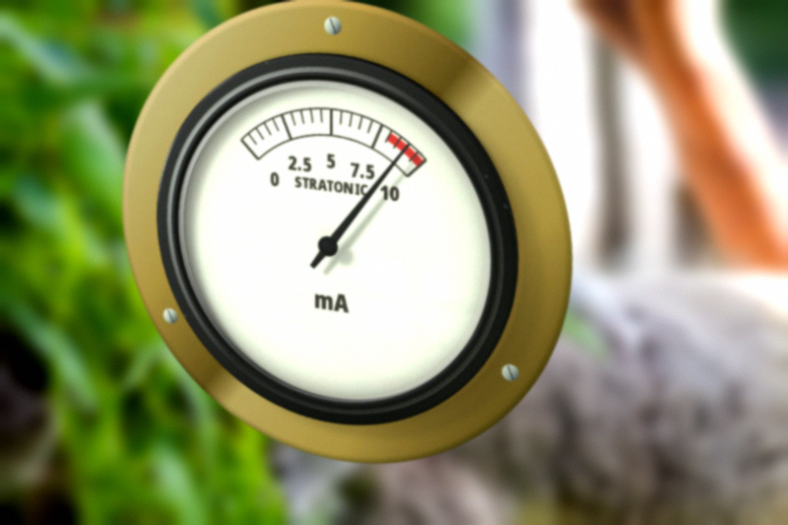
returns 9mA
